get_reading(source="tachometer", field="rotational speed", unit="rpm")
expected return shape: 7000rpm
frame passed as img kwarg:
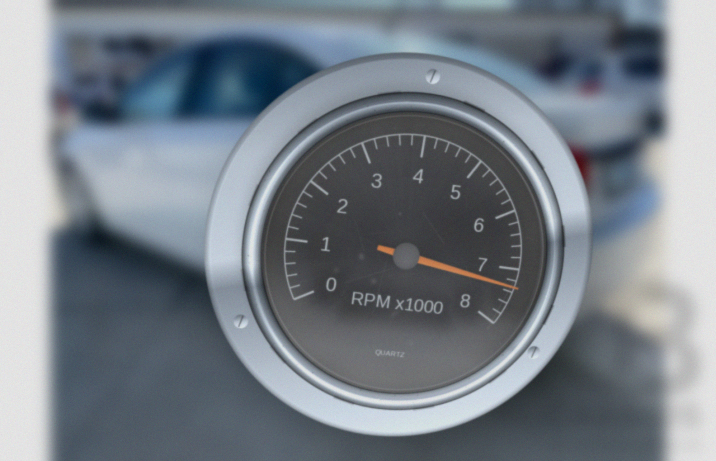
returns 7300rpm
